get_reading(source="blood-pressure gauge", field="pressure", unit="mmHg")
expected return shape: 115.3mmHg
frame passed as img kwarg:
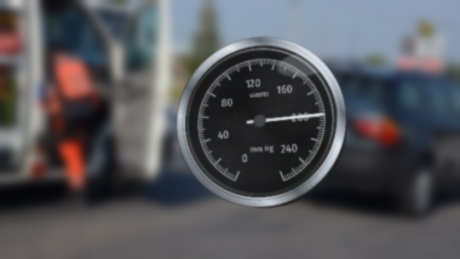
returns 200mmHg
